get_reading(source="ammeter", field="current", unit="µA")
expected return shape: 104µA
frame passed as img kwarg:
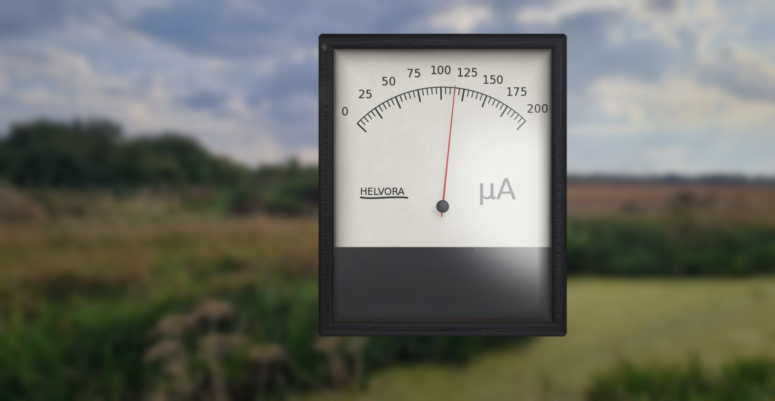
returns 115µA
